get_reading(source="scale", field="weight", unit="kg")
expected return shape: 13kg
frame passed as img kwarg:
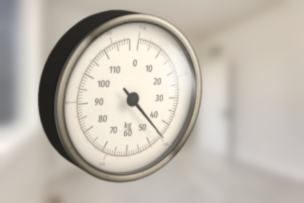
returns 45kg
